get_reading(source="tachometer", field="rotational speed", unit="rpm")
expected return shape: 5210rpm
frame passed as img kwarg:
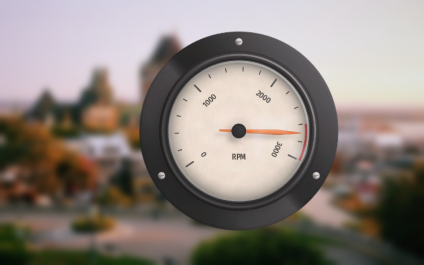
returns 2700rpm
